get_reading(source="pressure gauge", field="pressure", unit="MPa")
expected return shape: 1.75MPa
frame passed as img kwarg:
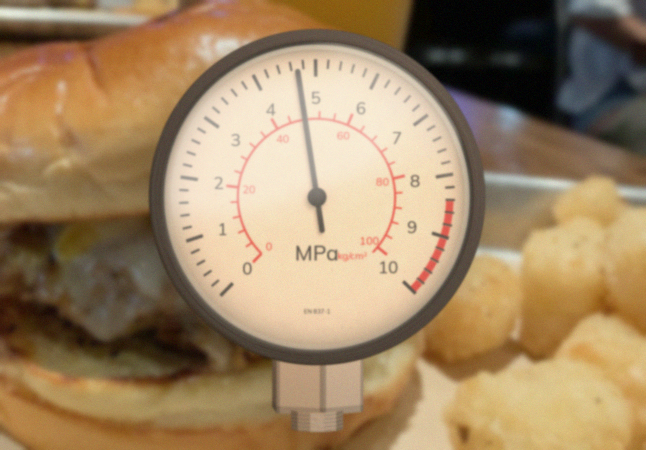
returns 4.7MPa
